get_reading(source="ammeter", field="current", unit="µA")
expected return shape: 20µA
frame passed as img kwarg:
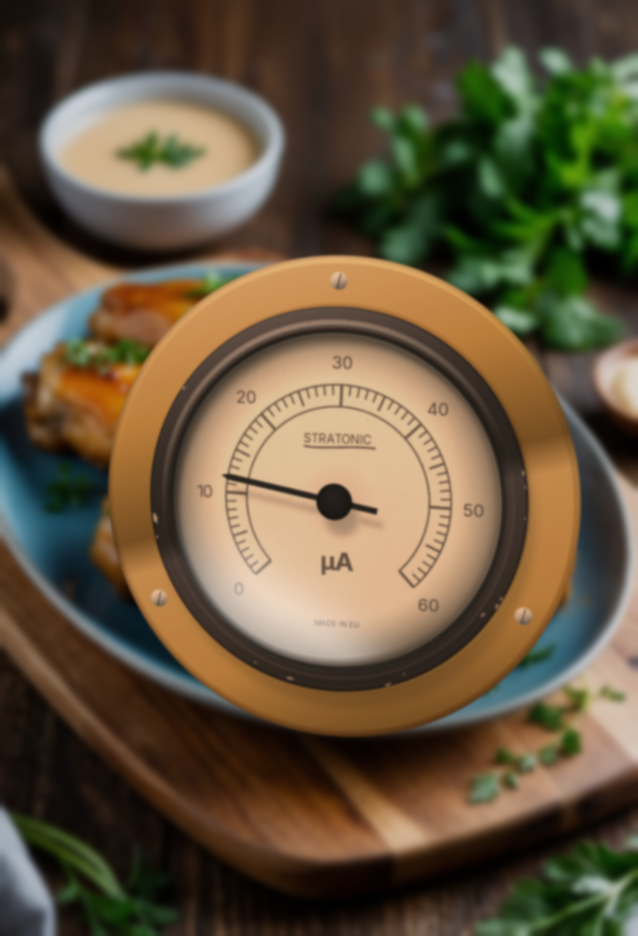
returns 12µA
